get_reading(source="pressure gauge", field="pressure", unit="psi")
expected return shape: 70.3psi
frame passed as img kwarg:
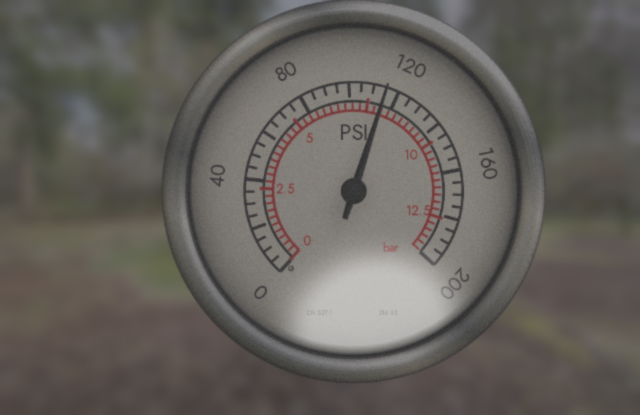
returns 115psi
